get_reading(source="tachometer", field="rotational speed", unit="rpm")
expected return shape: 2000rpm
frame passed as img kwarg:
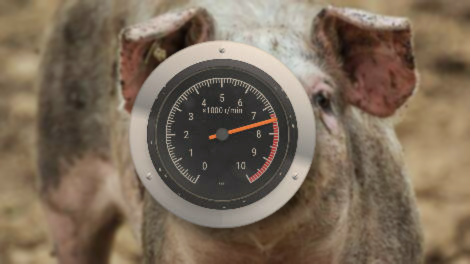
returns 7500rpm
